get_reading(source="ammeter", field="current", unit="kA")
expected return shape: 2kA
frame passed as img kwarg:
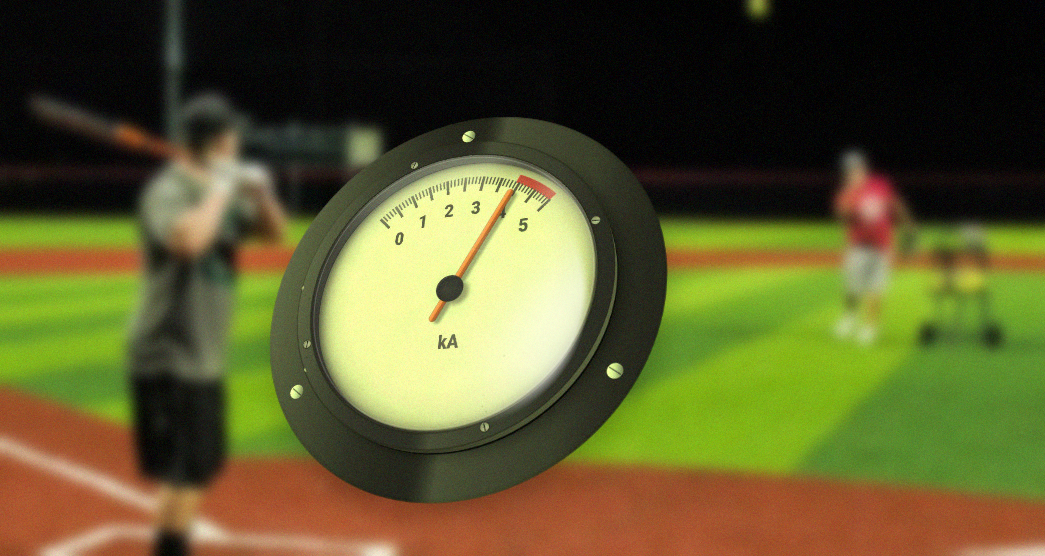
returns 4kA
